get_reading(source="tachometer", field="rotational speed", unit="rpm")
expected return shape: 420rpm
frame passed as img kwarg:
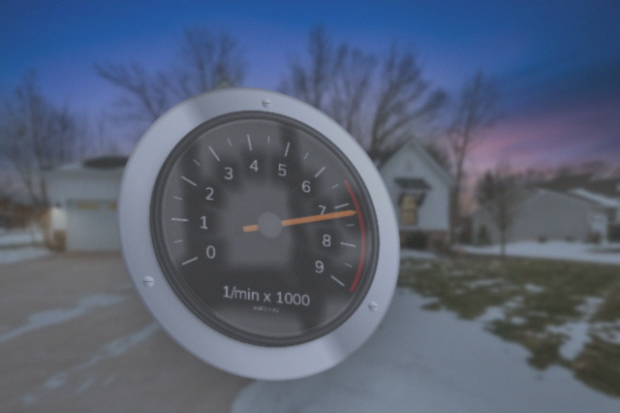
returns 7250rpm
